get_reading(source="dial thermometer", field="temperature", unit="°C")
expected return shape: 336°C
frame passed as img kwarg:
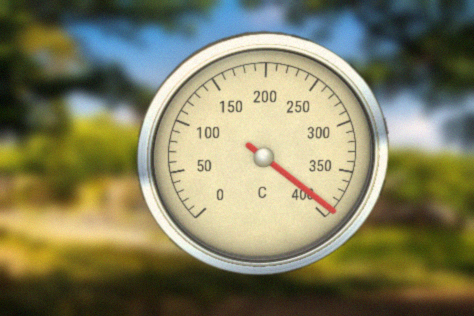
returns 390°C
